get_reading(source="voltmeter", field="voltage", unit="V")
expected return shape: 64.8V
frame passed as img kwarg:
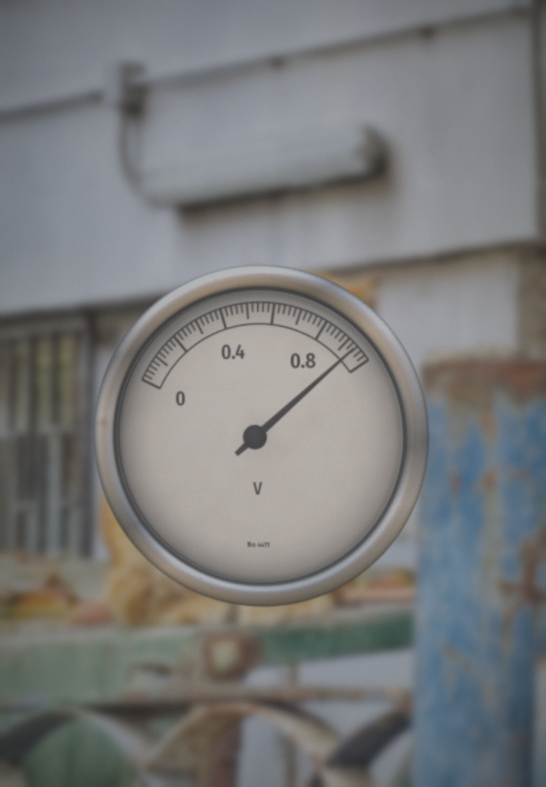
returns 0.94V
